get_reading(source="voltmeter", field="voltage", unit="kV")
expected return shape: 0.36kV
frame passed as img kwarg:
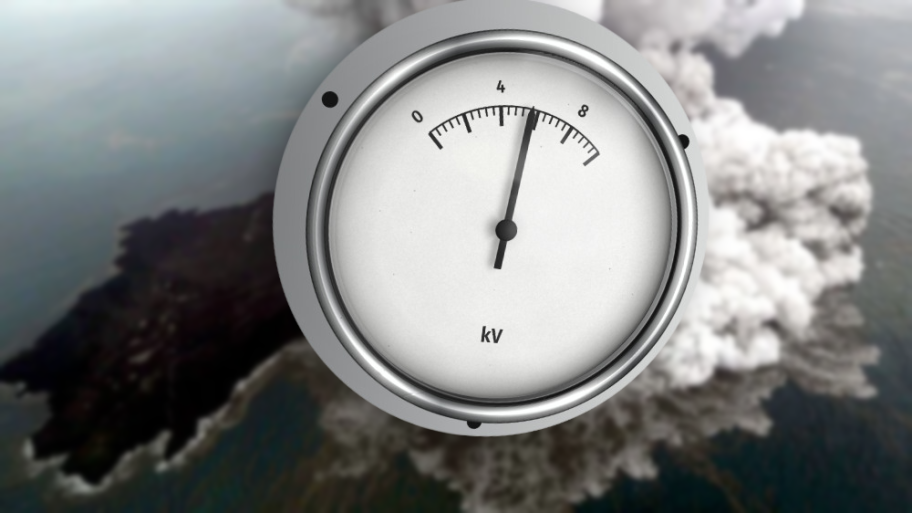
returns 5.6kV
